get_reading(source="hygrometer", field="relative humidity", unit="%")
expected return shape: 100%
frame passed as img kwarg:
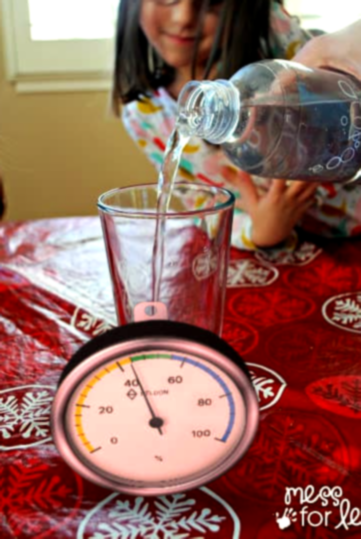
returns 44%
